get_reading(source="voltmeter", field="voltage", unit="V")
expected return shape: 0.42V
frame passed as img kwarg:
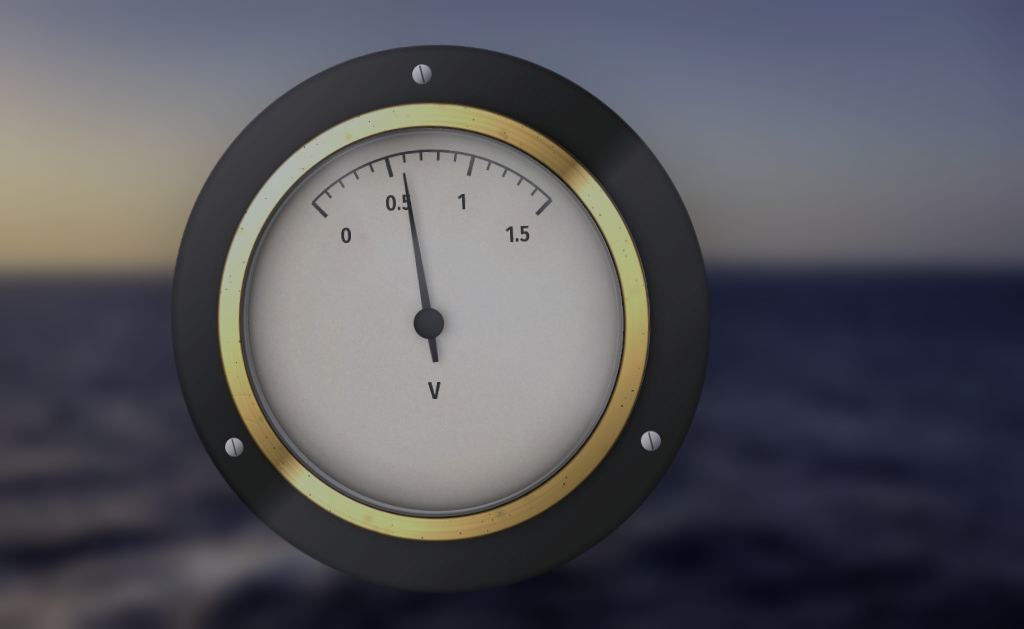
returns 0.6V
